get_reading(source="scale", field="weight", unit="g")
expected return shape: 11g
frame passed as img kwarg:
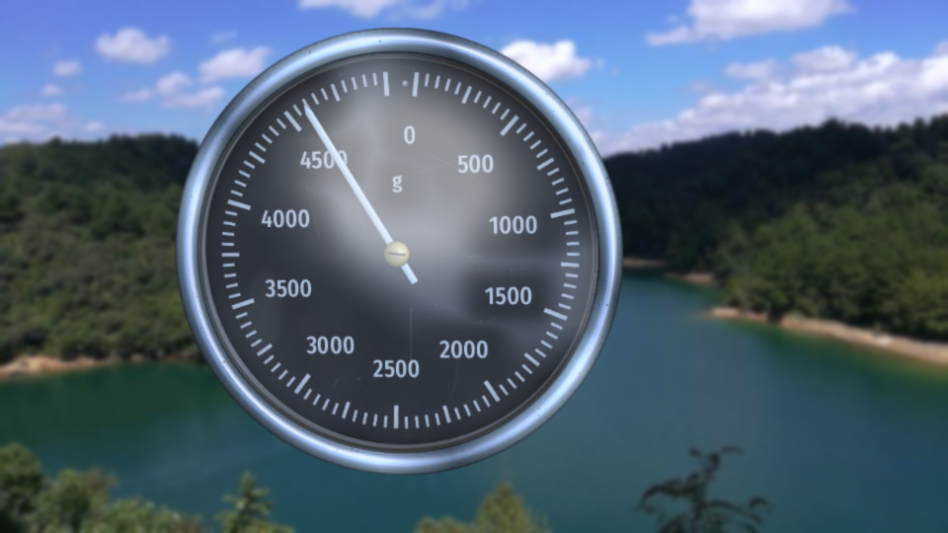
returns 4600g
